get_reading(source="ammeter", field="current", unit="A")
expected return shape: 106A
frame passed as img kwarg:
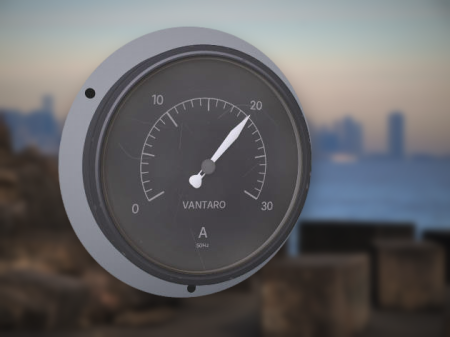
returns 20A
